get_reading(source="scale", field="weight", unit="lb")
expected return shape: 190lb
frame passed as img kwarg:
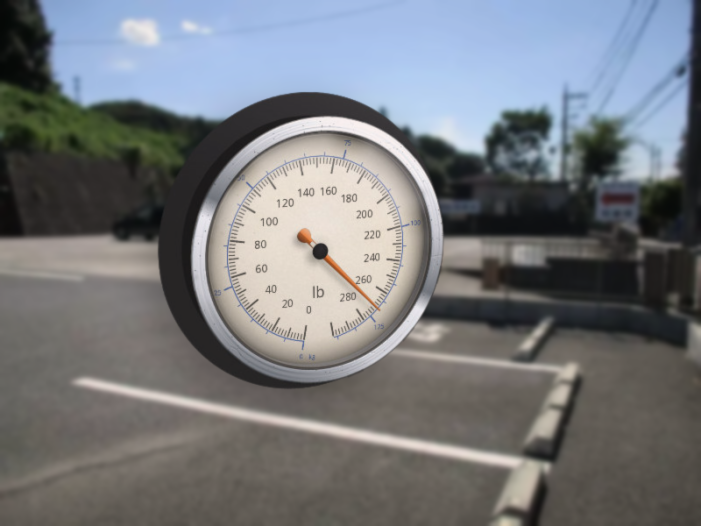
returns 270lb
